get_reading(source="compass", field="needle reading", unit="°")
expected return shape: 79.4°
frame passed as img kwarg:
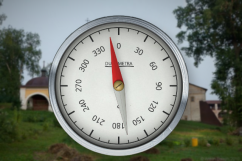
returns 350°
